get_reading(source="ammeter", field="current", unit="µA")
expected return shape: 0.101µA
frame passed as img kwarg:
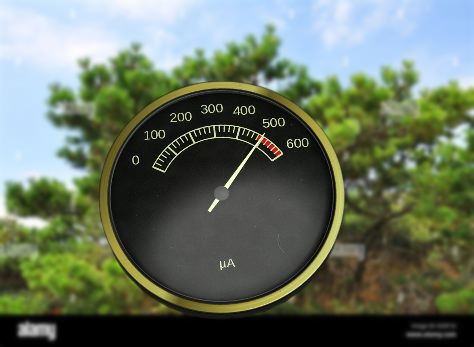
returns 500µA
